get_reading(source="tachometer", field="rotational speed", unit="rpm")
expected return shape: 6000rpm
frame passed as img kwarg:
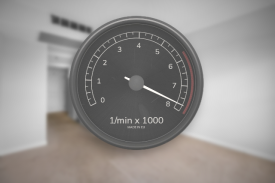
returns 7750rpm
